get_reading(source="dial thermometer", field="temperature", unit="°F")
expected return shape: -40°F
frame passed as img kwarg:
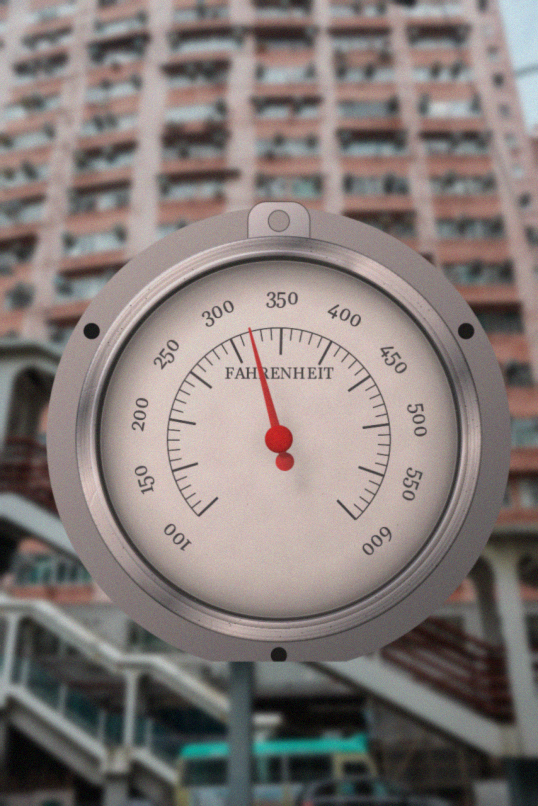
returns 320°F
